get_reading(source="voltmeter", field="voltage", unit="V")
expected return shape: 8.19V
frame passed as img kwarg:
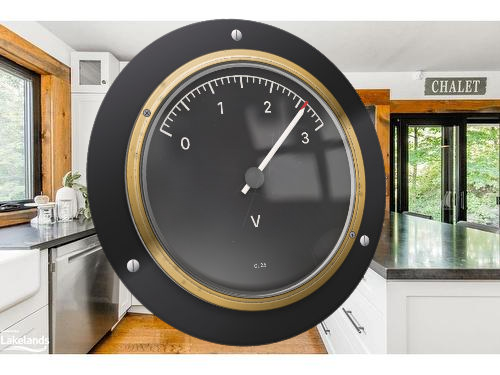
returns 2.6V
